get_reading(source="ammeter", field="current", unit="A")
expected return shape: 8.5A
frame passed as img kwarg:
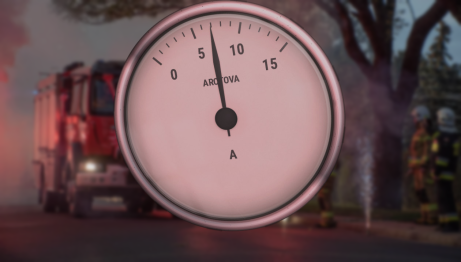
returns 7A
